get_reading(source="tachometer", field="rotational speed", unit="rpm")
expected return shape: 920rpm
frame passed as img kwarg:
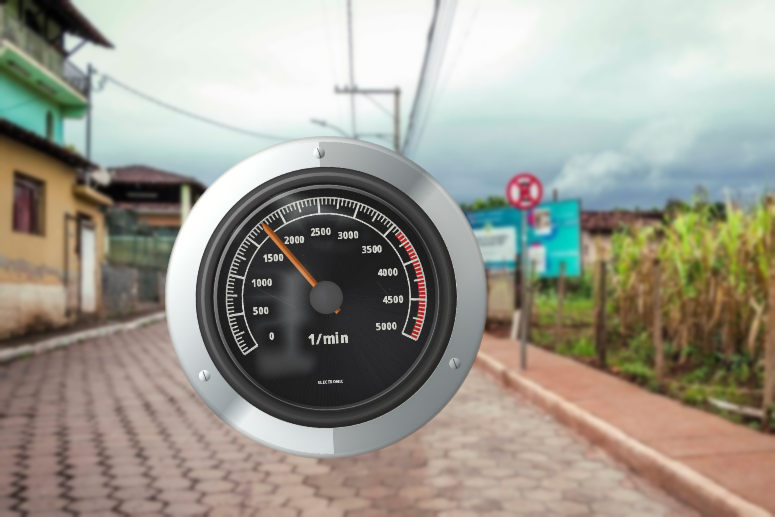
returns 1750rpm
